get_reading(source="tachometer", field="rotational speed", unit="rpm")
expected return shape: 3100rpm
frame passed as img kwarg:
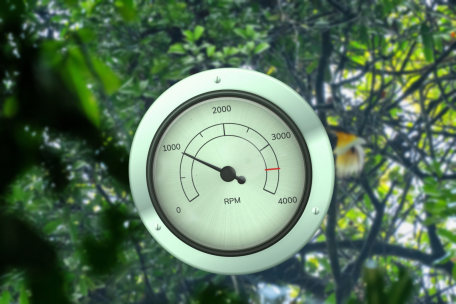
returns 1000rpm
